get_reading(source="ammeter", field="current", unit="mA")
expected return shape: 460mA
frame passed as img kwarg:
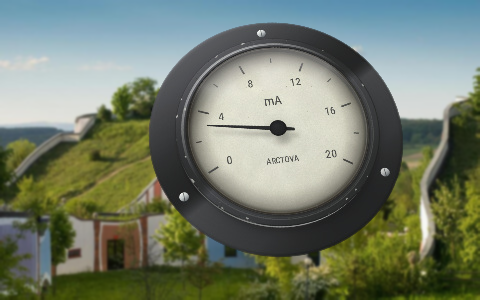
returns 3mA
